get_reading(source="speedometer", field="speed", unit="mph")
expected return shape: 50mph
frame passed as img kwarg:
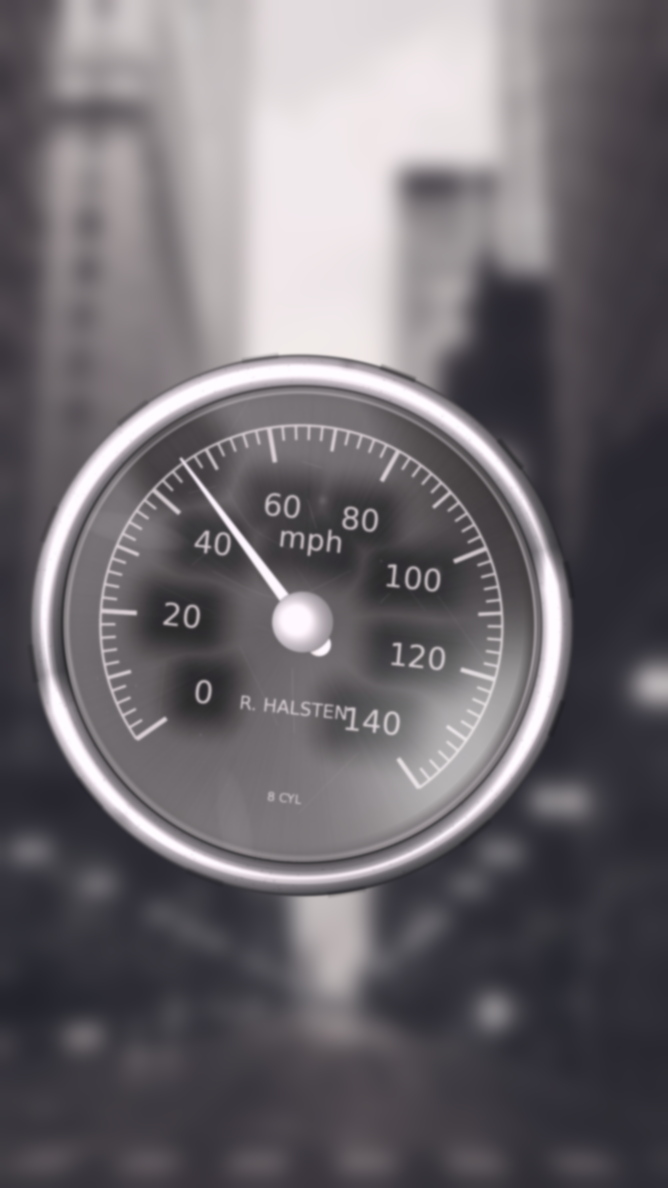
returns 46mph
